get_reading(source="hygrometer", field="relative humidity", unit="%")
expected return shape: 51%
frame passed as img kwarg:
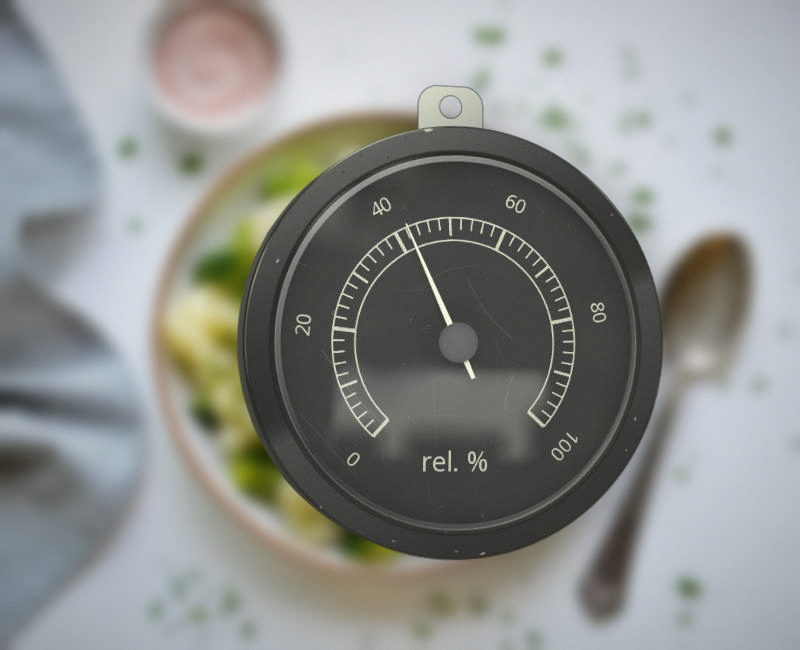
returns 42%
